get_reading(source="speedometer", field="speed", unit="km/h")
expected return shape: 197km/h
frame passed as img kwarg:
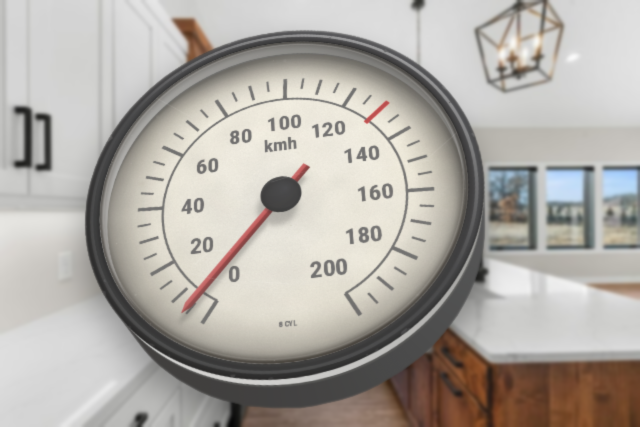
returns 5km/h
